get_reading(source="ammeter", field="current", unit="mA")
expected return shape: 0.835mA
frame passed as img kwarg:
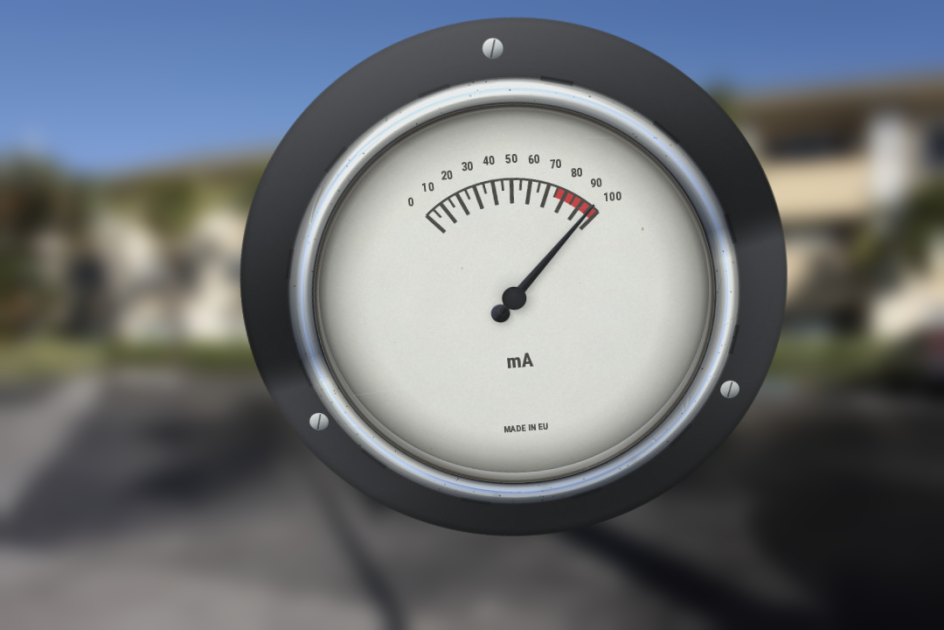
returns 95mA
